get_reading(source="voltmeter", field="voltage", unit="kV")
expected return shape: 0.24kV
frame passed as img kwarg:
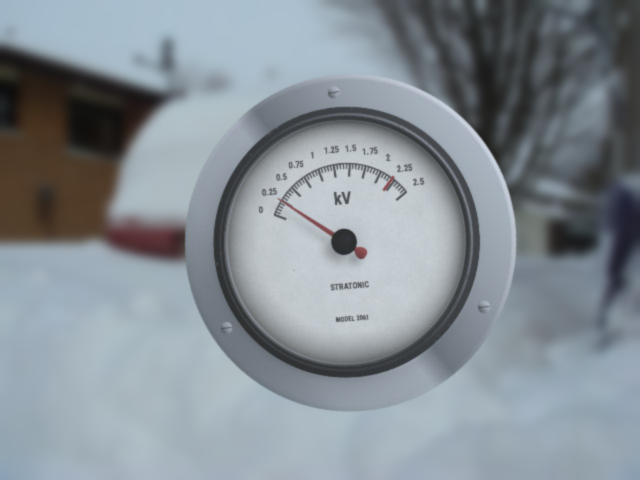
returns 0.25kV
